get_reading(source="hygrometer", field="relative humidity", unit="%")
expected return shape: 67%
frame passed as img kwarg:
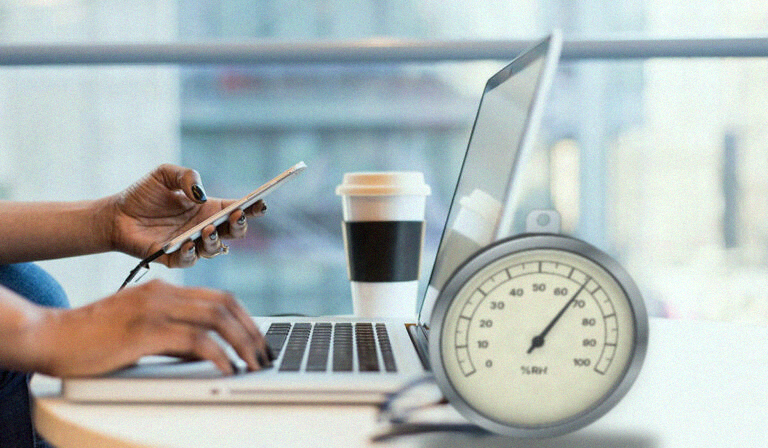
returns 65%
